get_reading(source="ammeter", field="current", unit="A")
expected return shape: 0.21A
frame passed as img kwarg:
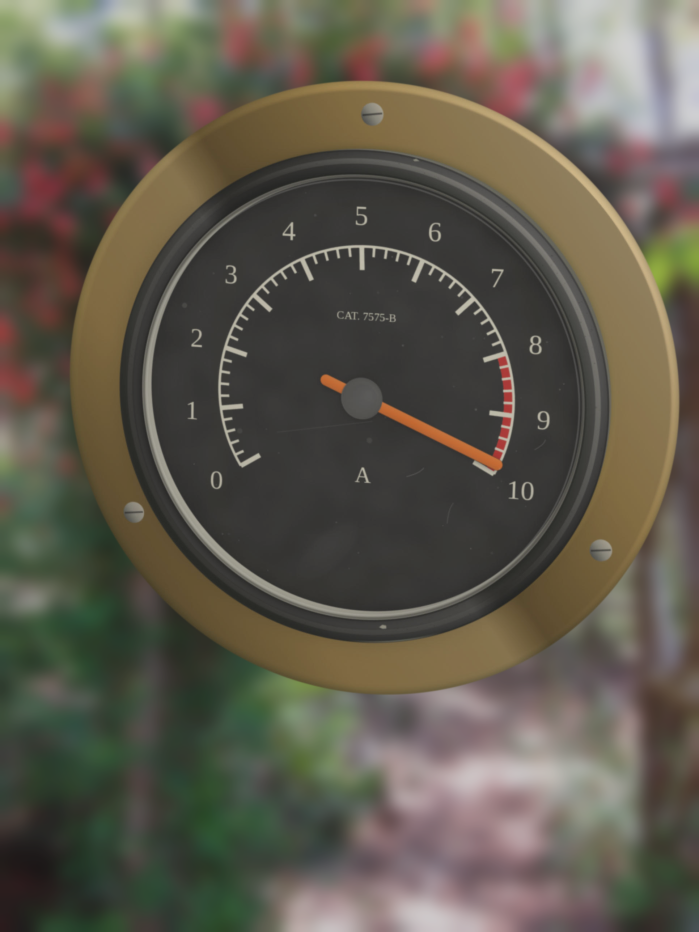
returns 9.8A
